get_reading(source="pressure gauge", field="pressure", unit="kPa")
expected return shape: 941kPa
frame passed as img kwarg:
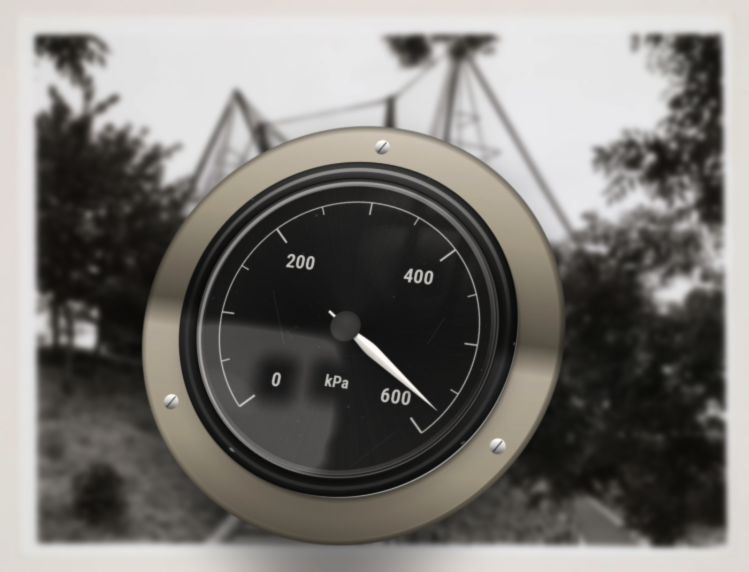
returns 575kPa
